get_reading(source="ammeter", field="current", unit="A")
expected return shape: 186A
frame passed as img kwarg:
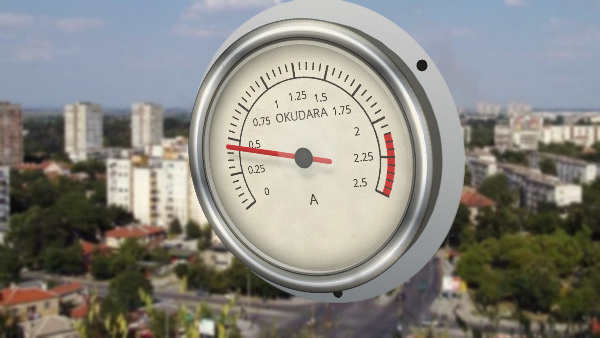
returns 0.45A
